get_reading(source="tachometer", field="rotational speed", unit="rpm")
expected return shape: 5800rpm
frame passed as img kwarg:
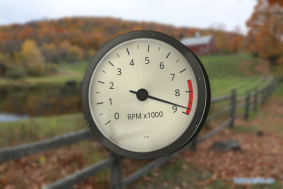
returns 8750rpm
